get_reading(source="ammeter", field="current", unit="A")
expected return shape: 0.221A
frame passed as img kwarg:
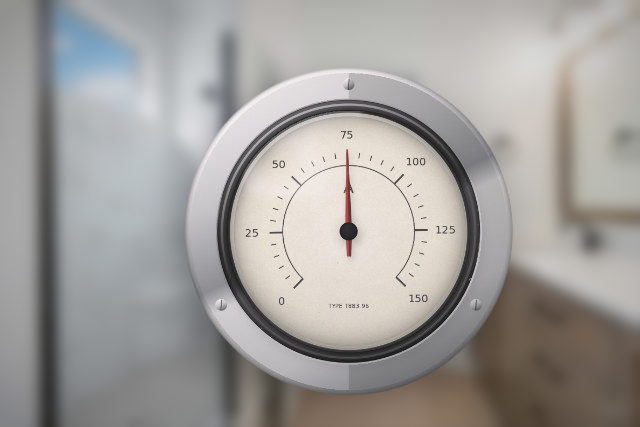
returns 75A
